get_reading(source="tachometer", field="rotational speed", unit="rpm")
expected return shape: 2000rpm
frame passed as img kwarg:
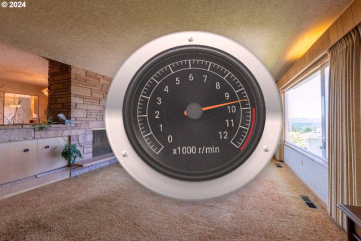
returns 9600rpm
